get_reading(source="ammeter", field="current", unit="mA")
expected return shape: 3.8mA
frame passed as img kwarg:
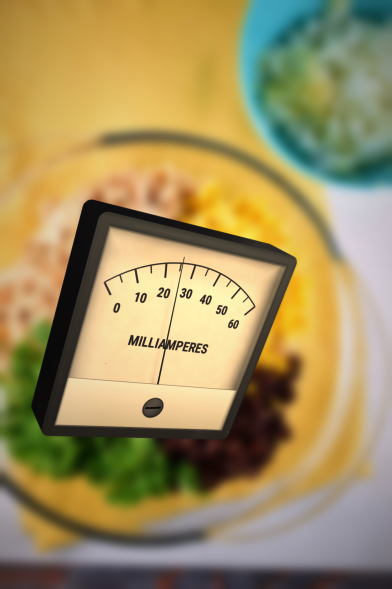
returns 25mA
